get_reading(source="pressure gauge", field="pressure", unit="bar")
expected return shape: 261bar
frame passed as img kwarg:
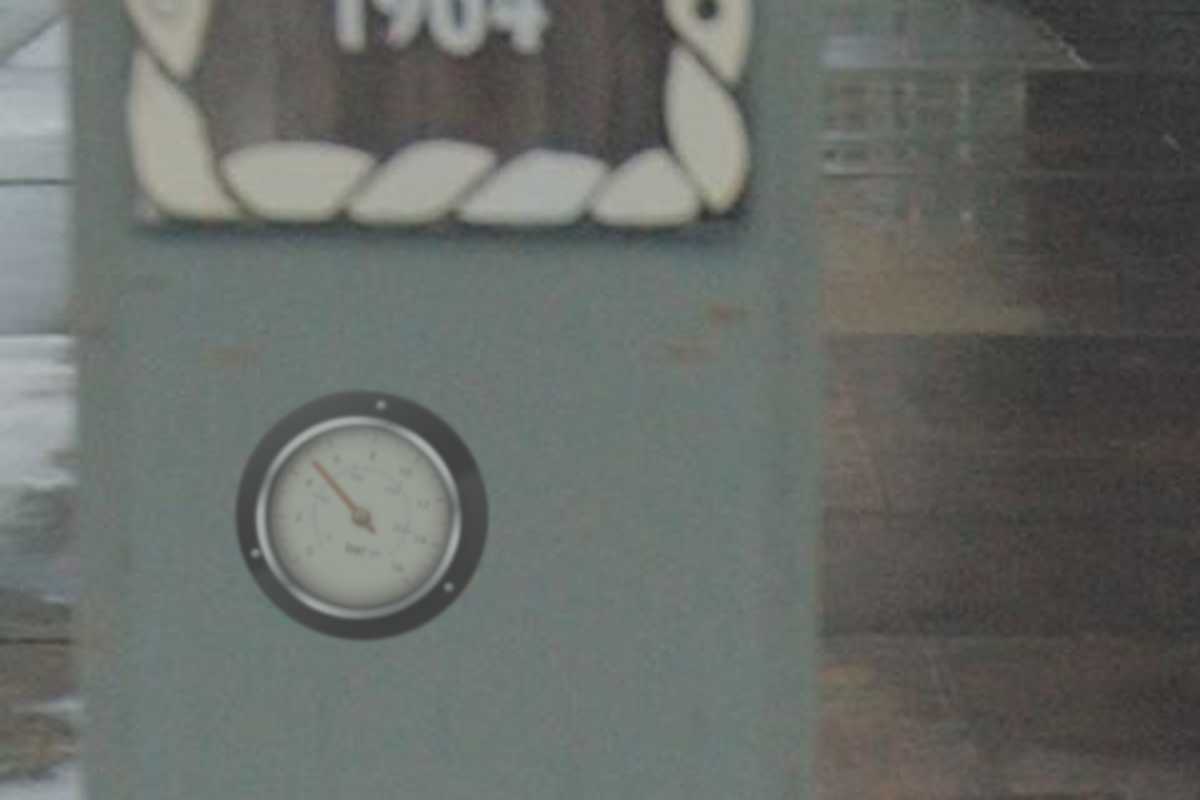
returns 5bar
